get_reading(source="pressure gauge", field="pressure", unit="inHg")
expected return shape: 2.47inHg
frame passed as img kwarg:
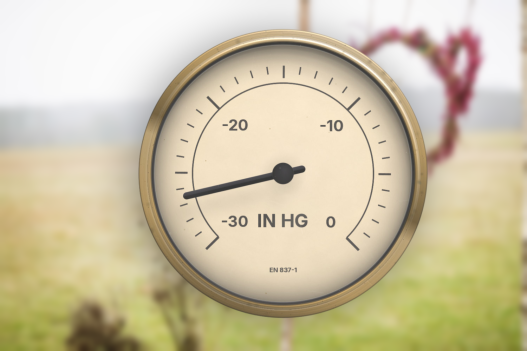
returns -26.5inHg
